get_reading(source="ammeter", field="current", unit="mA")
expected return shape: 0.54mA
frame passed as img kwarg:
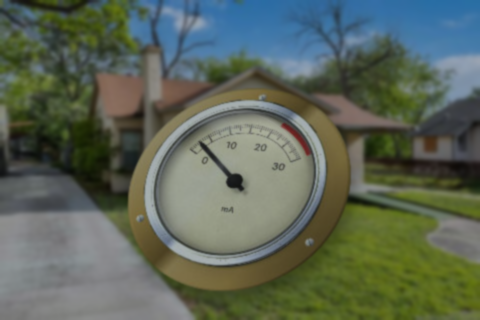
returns 2.5mA
